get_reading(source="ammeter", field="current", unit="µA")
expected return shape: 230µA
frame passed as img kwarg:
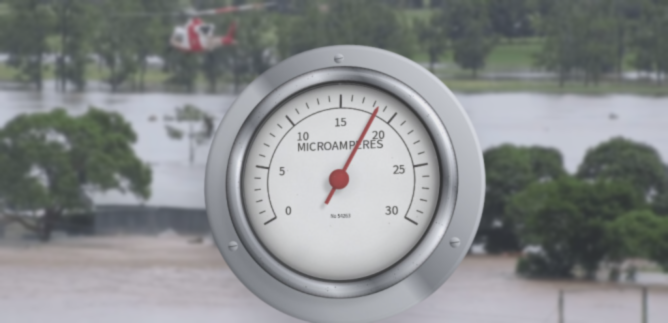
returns 18.5µA
